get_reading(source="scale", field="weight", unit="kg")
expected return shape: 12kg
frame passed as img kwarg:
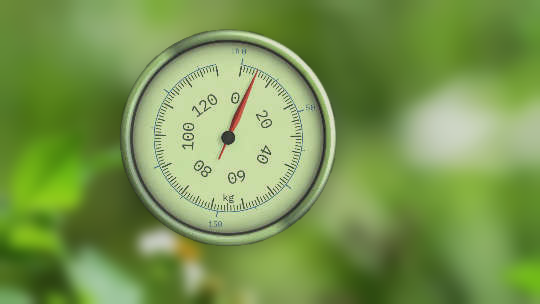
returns 5kg
